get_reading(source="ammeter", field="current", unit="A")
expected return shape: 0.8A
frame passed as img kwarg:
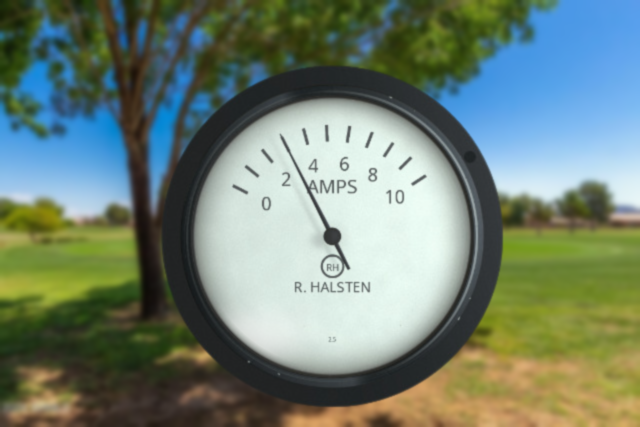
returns 3A
